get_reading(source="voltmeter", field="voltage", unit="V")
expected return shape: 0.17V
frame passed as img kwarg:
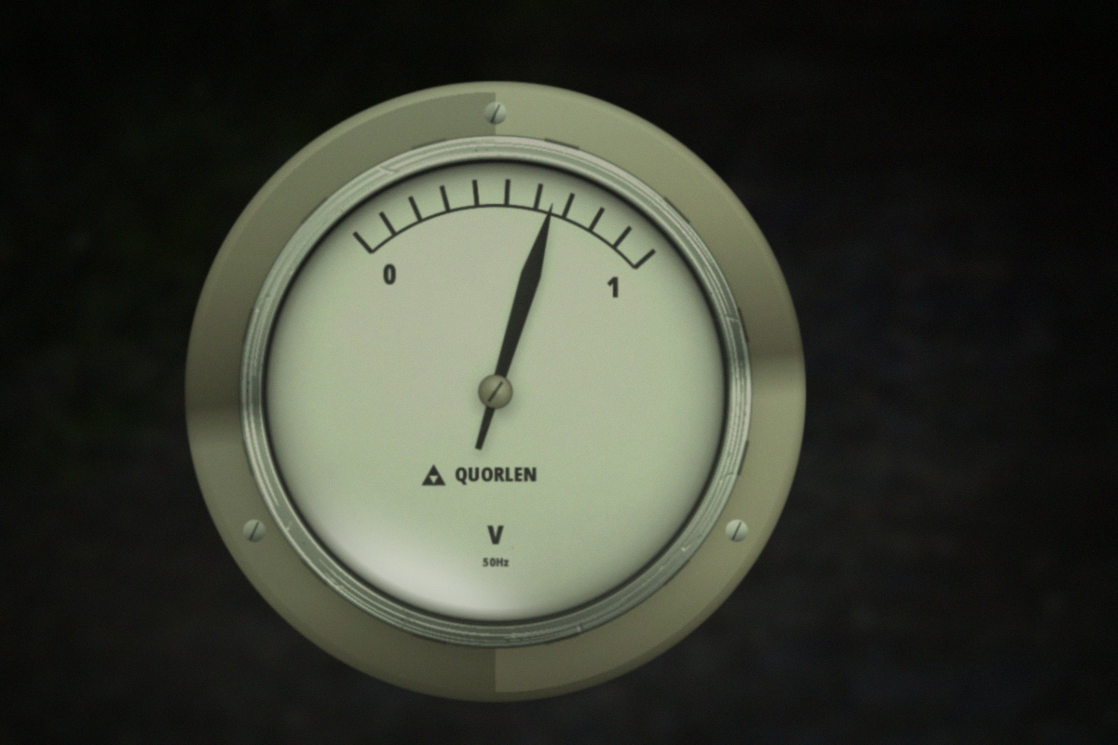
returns 0.65V
